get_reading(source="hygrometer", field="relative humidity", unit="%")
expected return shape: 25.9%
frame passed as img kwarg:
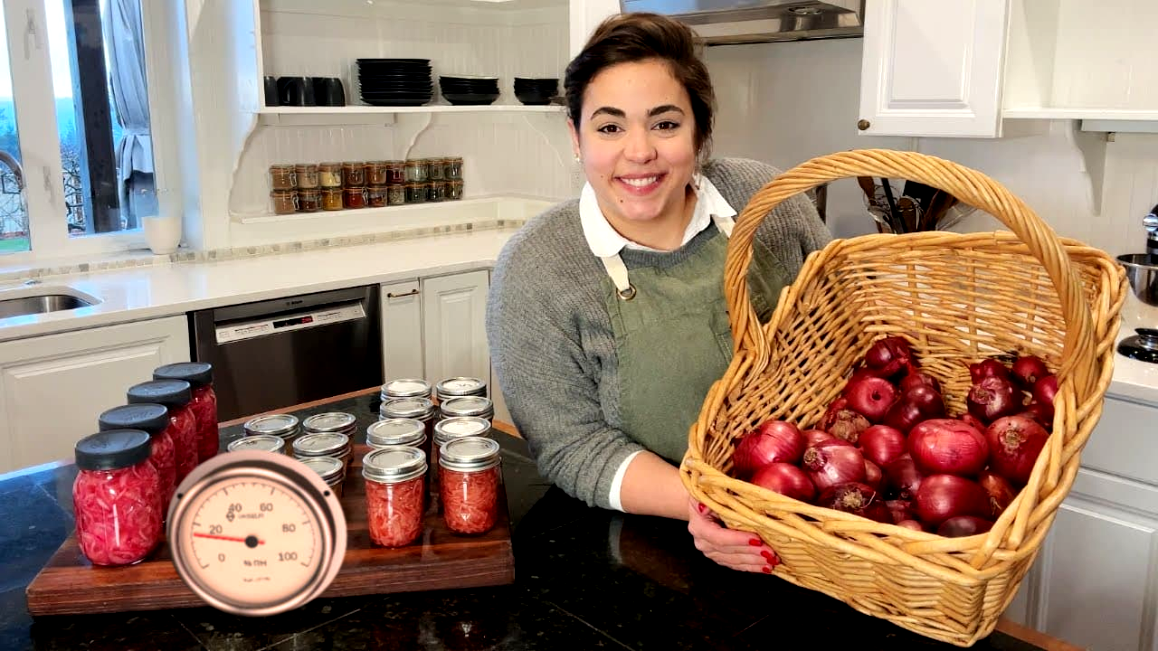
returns 16%
